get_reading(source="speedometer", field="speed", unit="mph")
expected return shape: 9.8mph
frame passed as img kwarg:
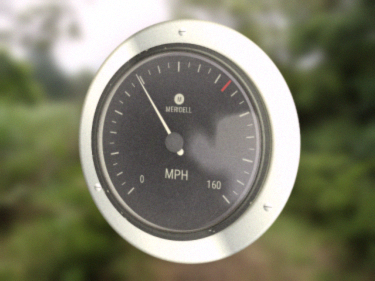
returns 60mph
